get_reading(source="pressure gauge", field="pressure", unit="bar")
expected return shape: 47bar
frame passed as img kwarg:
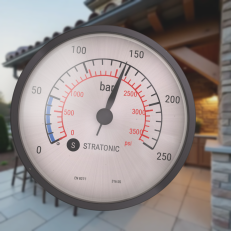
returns 145bar
